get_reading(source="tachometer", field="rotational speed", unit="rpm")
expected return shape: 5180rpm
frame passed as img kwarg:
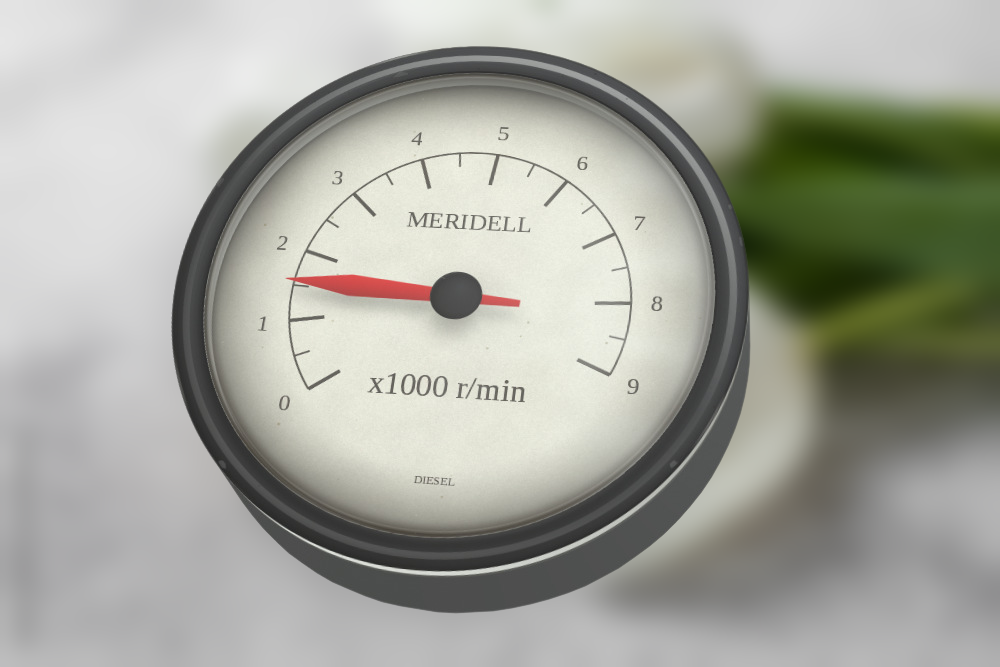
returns 1500rpm
